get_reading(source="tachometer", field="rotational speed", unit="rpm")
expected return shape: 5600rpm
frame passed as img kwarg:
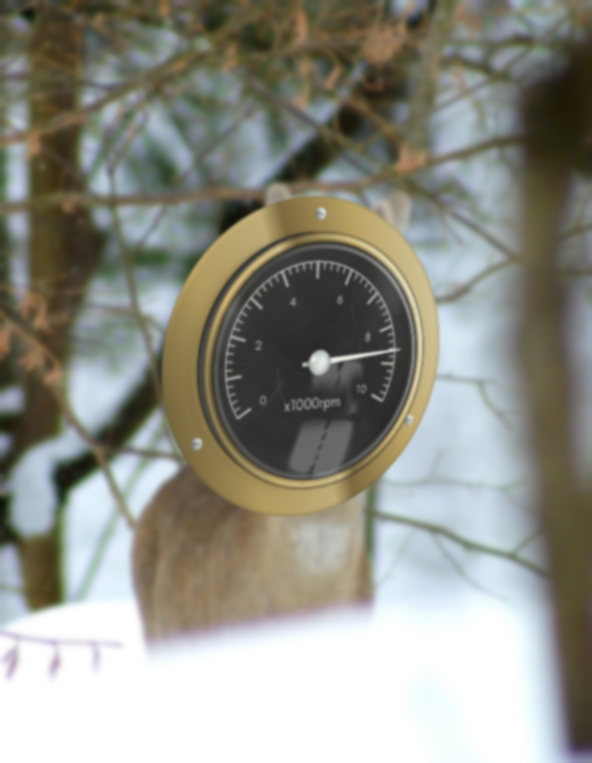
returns 8600rpm
